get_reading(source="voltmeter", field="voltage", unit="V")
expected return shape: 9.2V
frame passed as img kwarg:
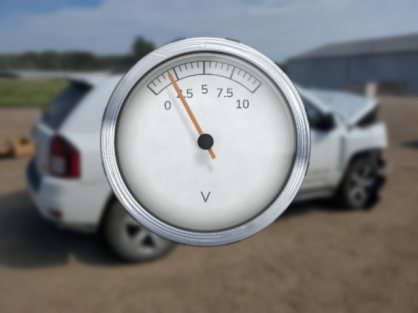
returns 2V
